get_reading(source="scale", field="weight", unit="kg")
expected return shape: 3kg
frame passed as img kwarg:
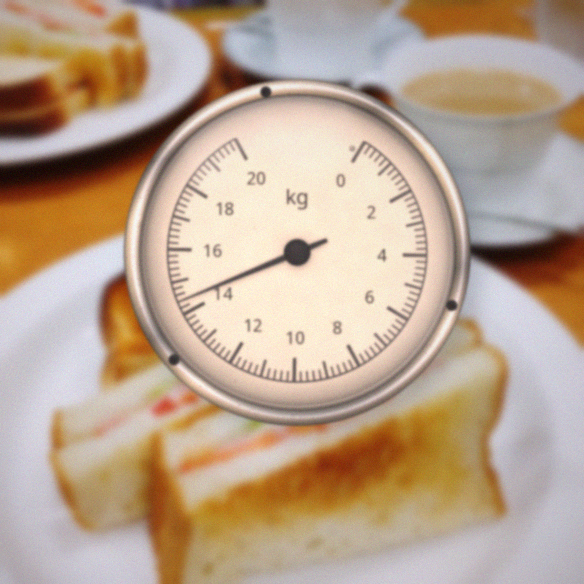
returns 14.4kg
